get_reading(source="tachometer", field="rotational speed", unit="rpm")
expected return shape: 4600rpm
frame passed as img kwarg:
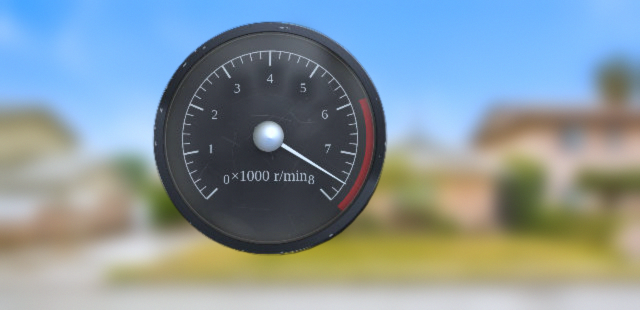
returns 7600rpm
